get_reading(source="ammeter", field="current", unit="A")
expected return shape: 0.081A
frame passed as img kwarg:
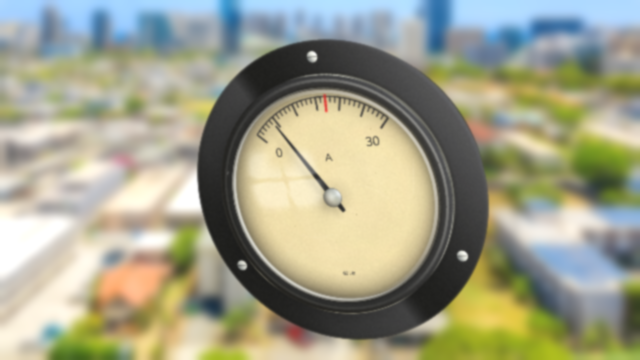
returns 5A
